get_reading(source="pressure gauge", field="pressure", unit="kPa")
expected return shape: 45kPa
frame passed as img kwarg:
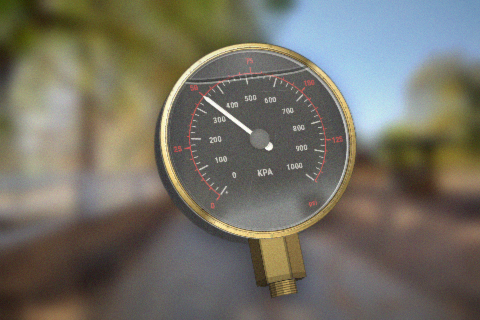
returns 340kPa
